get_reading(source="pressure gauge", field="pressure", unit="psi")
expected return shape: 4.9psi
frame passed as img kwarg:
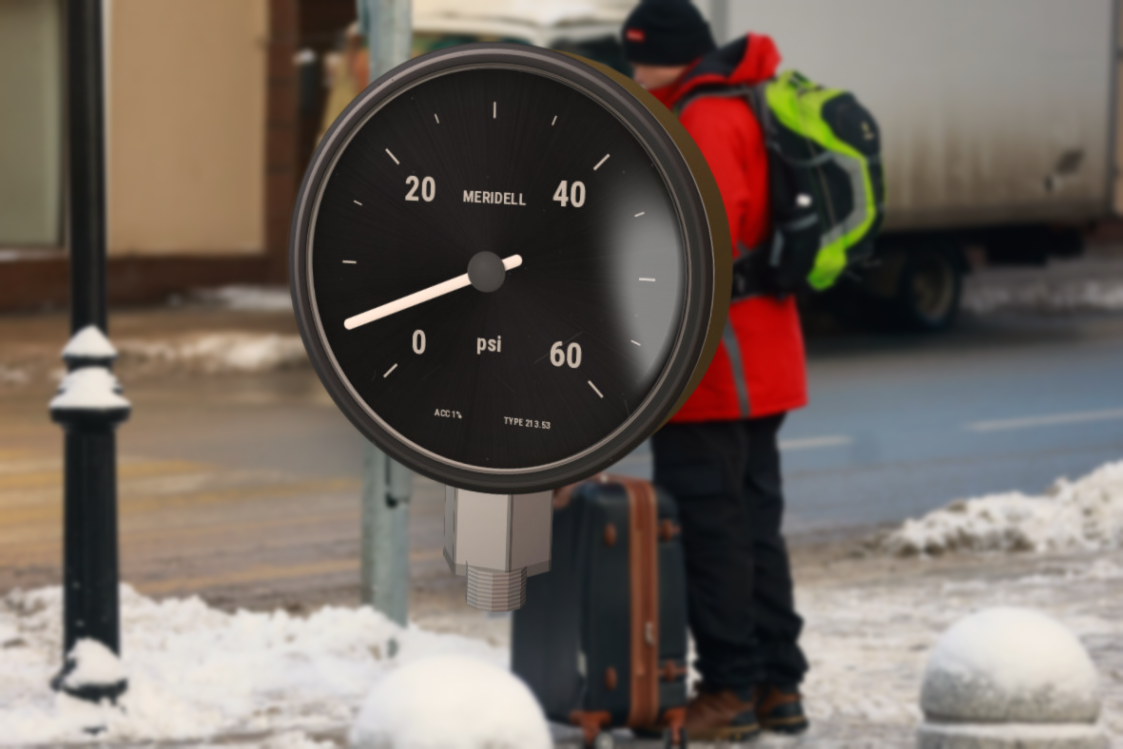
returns 5psi
